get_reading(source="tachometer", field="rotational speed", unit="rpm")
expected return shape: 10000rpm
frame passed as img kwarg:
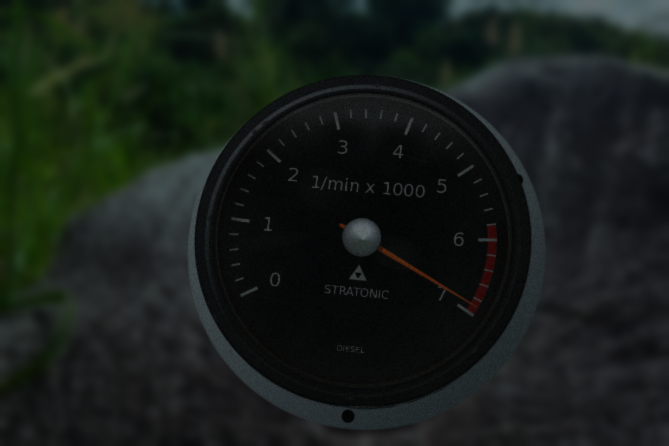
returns 6900rpm
